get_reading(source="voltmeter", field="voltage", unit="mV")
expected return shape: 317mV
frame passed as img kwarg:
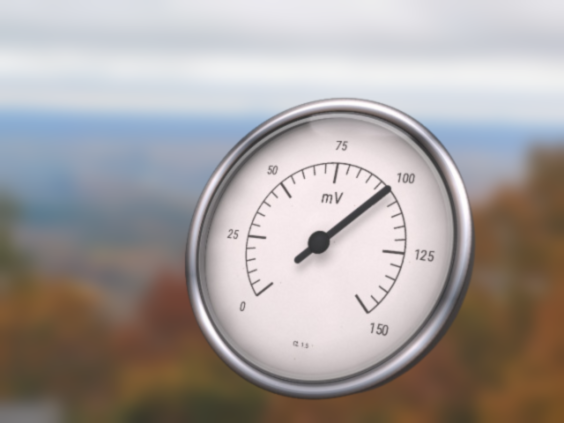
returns 100mV
